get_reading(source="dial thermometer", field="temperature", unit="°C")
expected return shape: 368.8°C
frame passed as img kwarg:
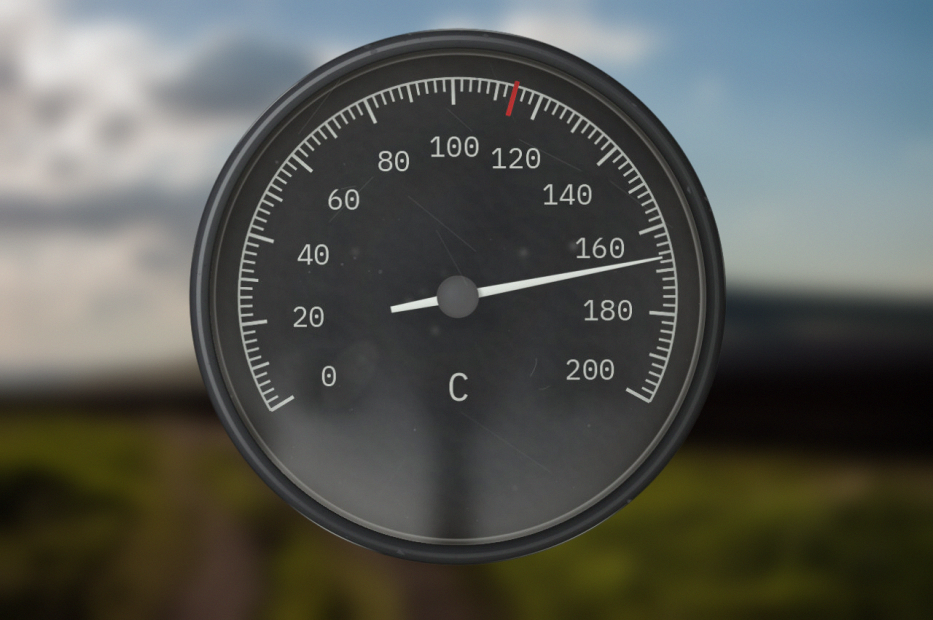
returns 167°C
